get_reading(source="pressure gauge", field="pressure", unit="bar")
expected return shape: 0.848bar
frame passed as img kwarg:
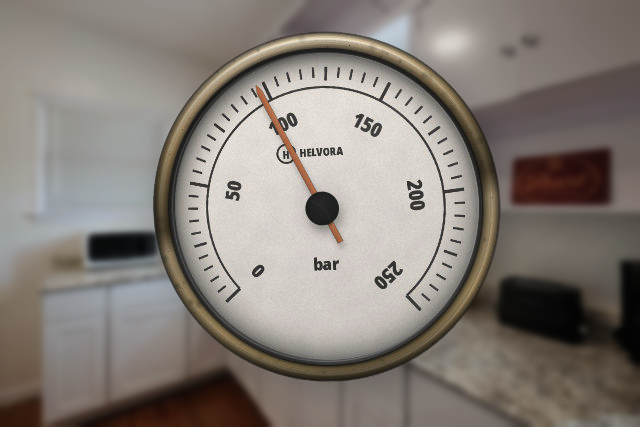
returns 97.5bar
